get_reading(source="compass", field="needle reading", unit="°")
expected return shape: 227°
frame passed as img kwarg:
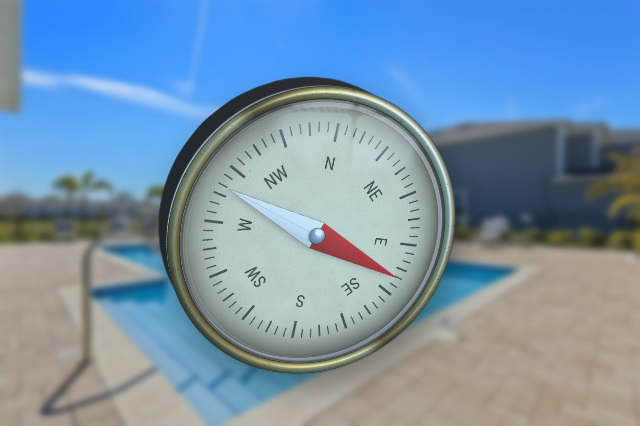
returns 110°
